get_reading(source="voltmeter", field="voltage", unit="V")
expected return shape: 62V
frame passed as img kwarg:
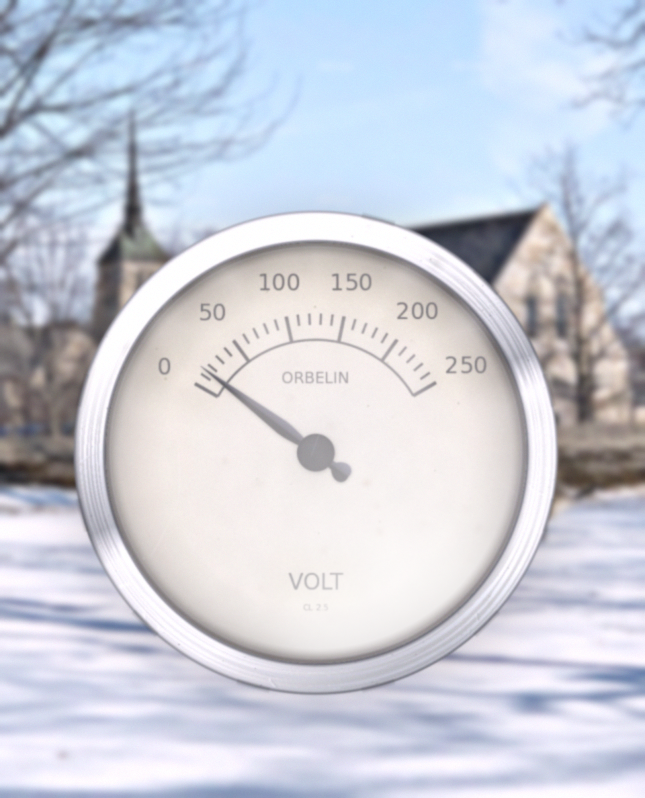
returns 15V
